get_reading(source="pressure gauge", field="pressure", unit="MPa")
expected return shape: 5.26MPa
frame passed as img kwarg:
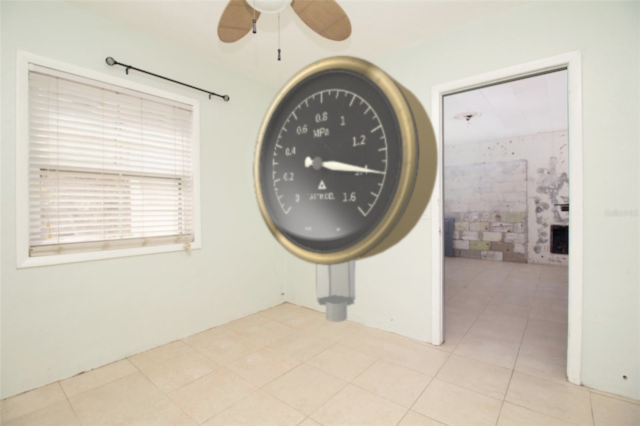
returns 1.4MPa
